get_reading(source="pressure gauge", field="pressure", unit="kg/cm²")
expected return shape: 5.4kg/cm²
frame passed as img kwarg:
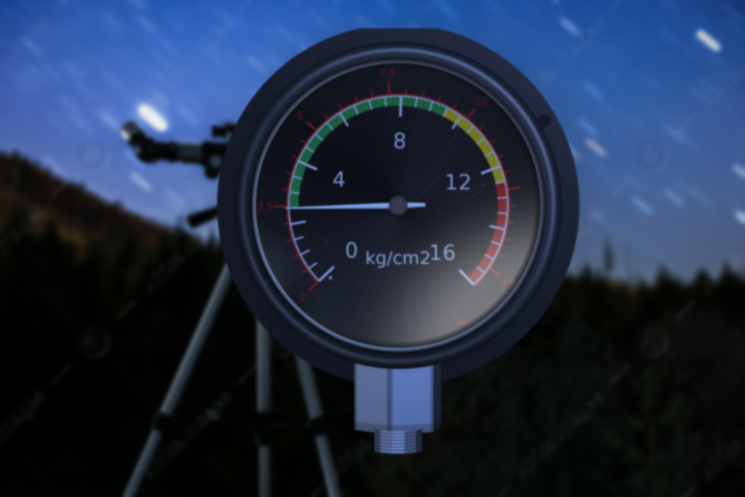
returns 2.5kg/cm²
